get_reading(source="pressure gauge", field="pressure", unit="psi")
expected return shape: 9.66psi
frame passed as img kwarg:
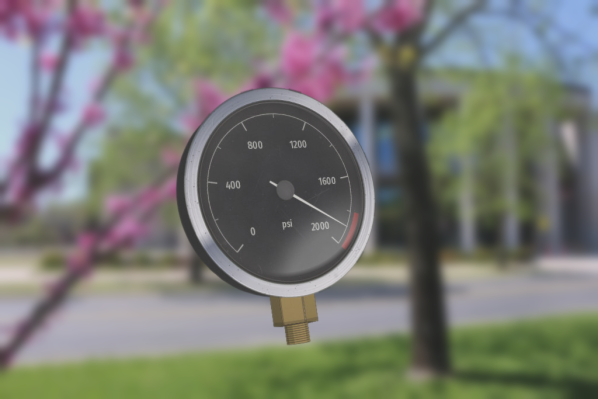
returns 1900psi
